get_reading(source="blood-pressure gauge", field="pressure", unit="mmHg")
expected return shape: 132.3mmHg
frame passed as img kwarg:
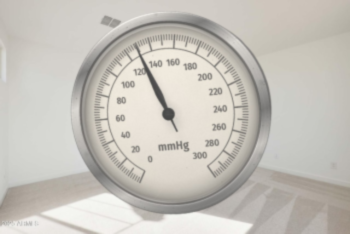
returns 130mmHg
